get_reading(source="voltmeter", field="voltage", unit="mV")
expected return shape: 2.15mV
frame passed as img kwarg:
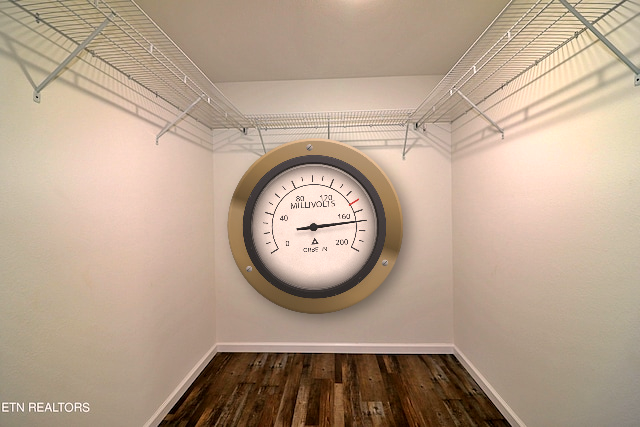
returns 170mV
